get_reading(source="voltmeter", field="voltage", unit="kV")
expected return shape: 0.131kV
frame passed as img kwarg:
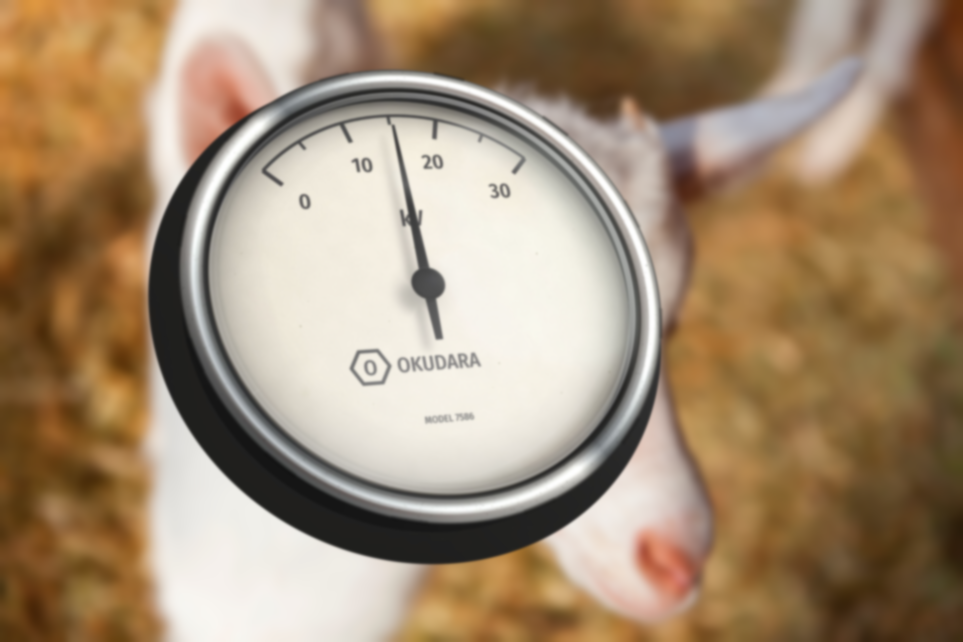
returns 15kV
